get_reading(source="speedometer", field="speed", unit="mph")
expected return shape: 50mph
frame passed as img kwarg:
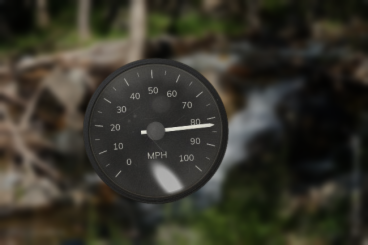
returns 82.5mph
